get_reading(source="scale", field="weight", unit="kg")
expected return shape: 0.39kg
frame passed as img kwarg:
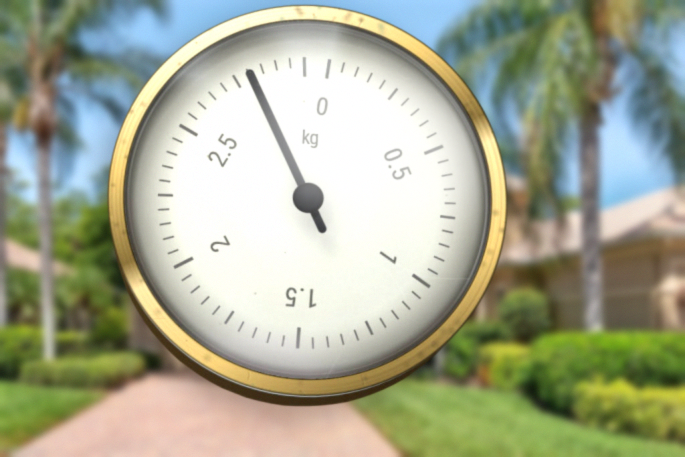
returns 2.8kg
